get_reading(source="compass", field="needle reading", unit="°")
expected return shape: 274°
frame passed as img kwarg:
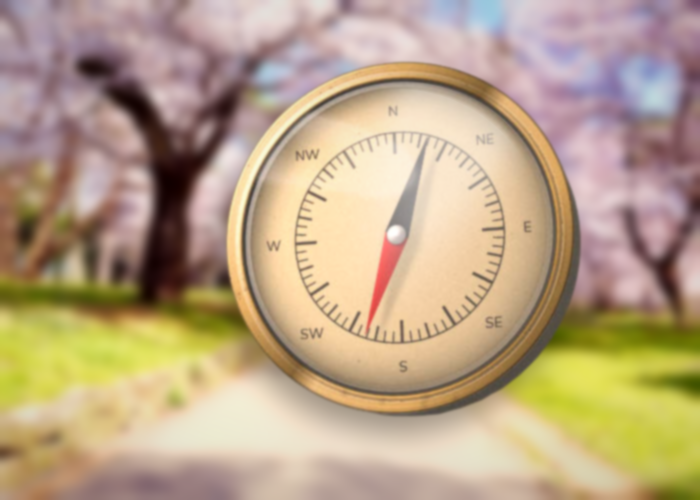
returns 200°
